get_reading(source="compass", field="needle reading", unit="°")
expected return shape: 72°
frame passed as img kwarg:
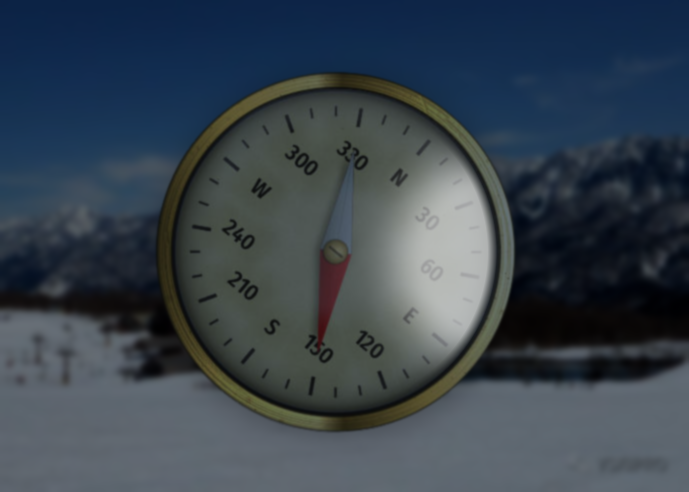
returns 150°
